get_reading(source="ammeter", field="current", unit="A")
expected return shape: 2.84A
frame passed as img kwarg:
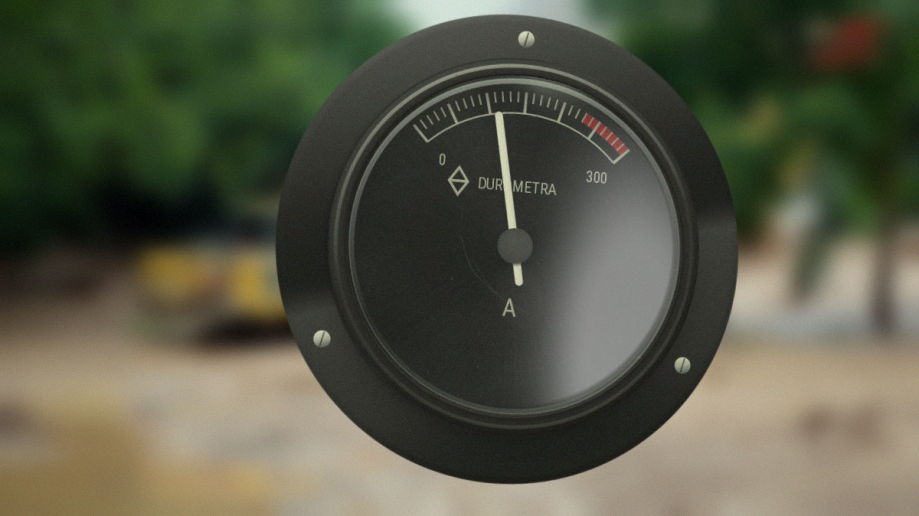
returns 110A
